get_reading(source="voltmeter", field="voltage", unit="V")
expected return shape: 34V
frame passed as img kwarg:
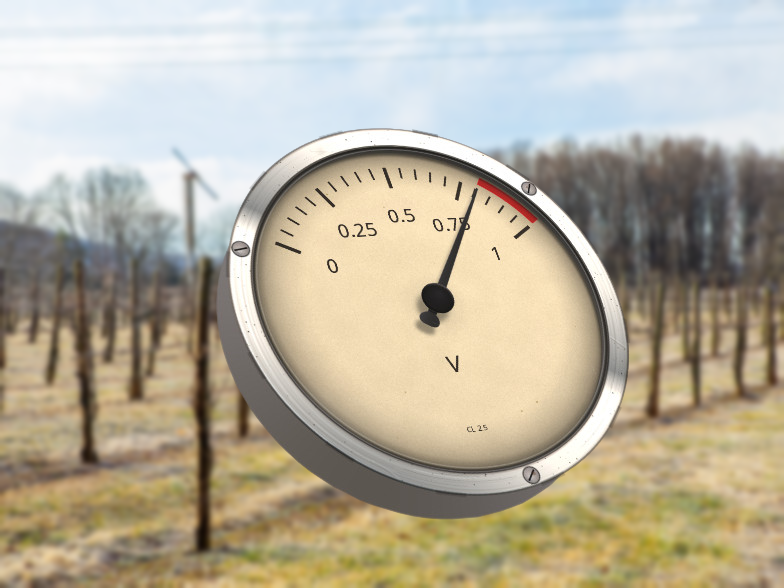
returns 0.8V
